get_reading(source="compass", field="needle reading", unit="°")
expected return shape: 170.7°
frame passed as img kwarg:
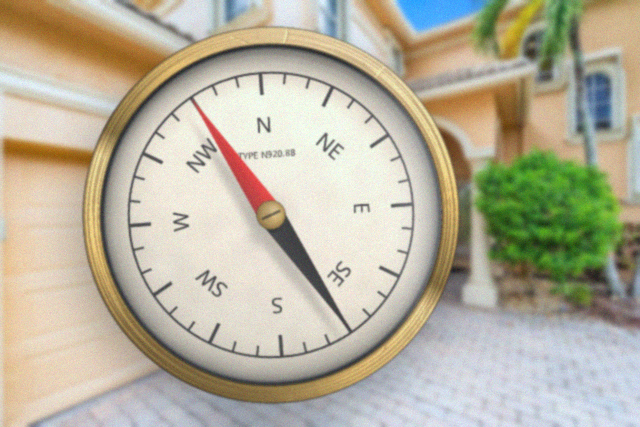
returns 330°
